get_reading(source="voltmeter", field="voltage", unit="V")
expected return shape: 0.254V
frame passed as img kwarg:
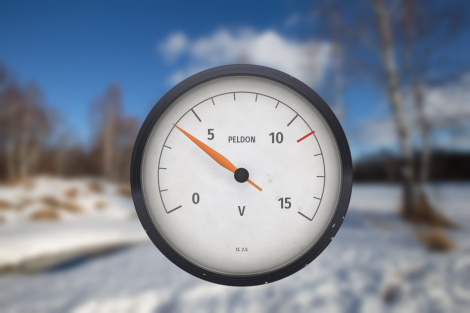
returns 4V
